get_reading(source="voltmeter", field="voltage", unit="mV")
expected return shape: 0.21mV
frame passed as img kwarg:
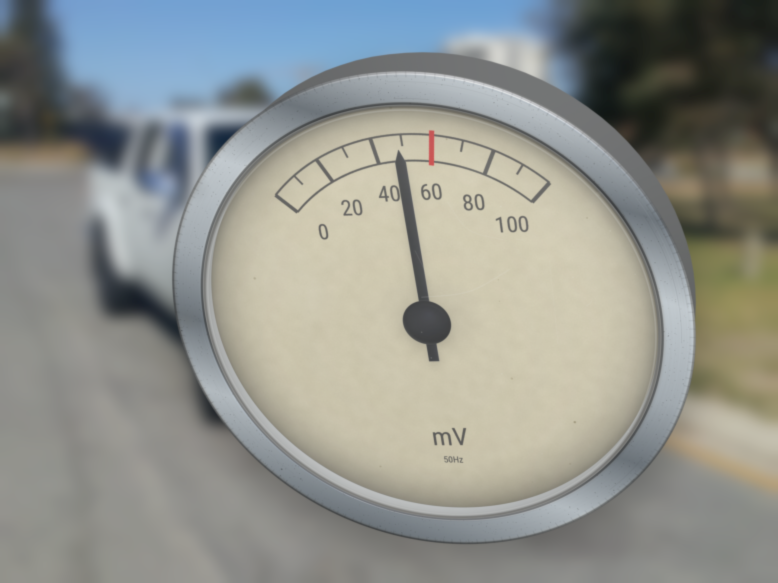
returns 50mV
